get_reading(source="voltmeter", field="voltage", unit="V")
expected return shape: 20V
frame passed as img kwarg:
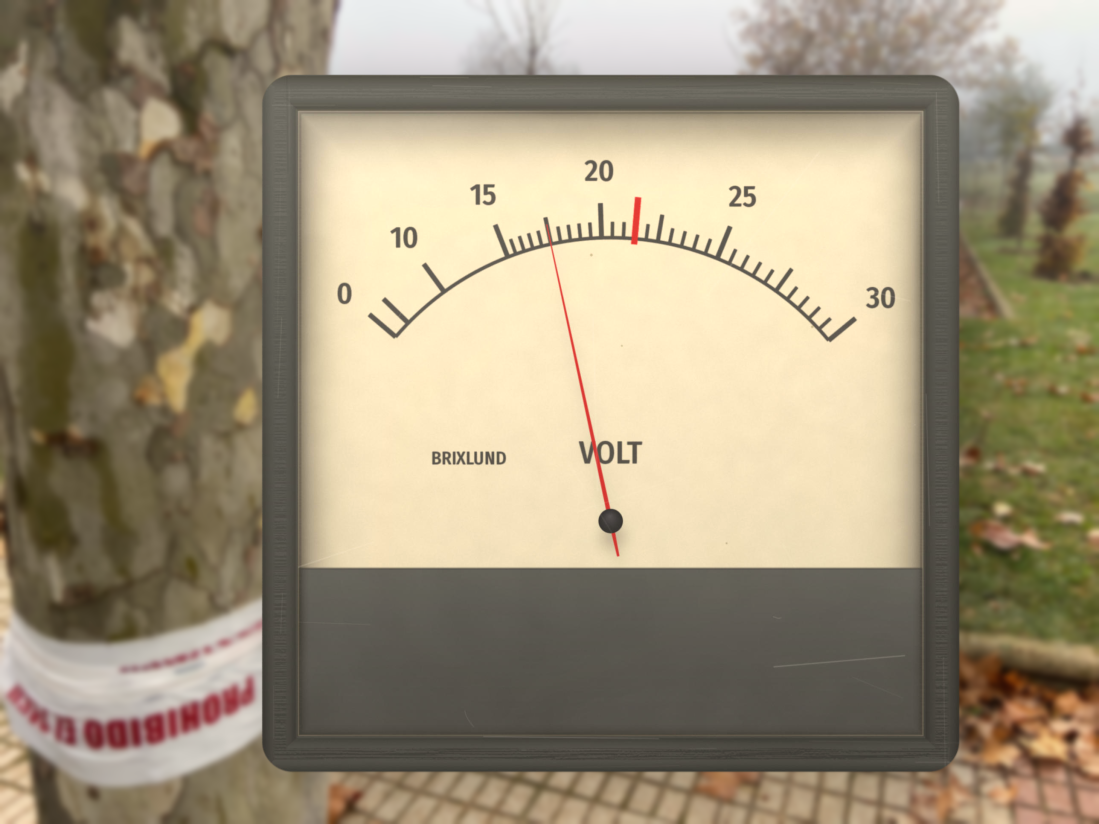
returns 17.5V
